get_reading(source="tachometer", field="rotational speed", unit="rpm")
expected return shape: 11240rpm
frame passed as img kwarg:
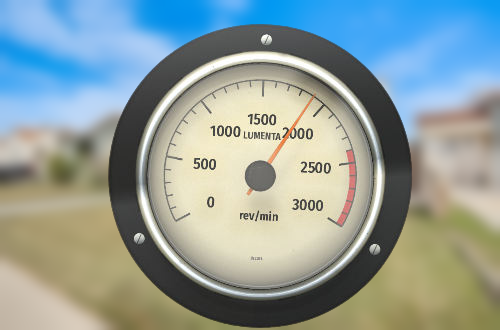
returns 1900rpm
